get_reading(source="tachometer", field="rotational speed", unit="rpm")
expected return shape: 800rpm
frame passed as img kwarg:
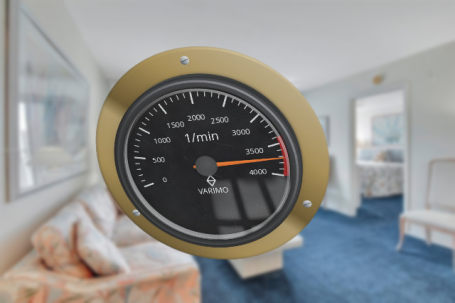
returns 3700rpm
